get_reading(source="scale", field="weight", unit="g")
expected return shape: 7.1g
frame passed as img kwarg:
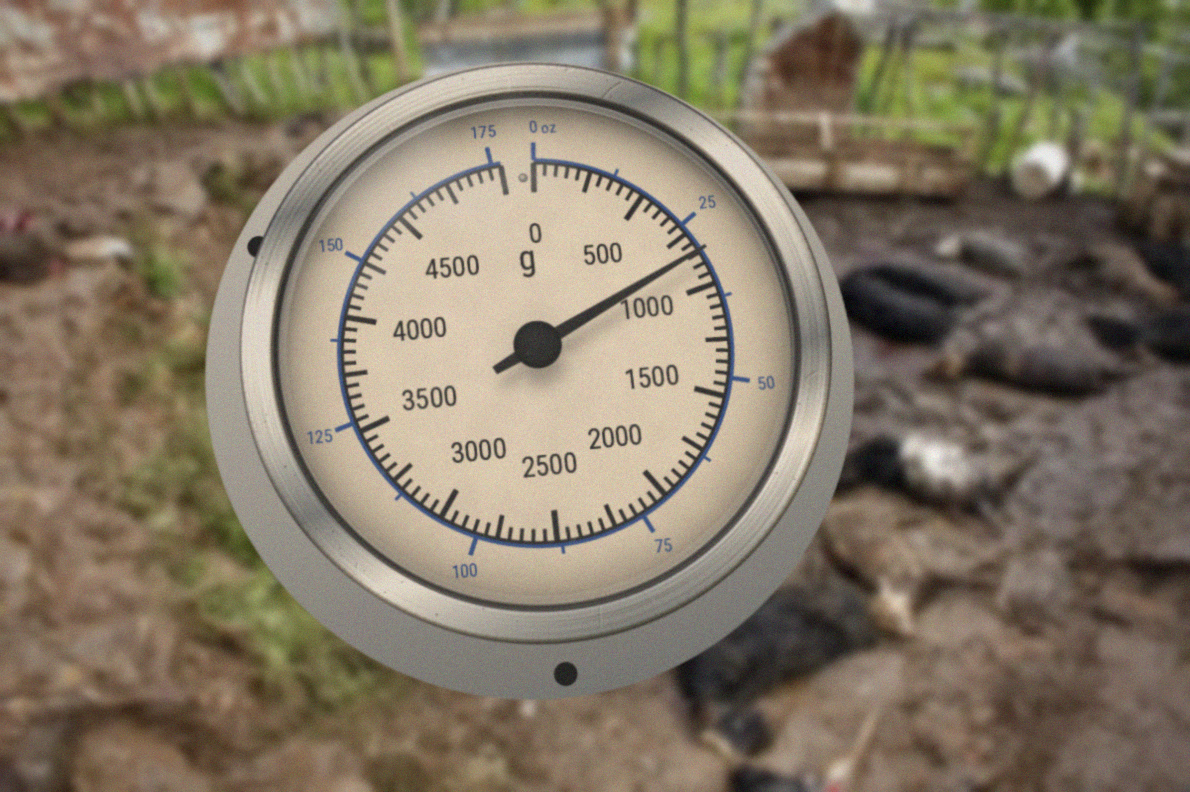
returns 850g
